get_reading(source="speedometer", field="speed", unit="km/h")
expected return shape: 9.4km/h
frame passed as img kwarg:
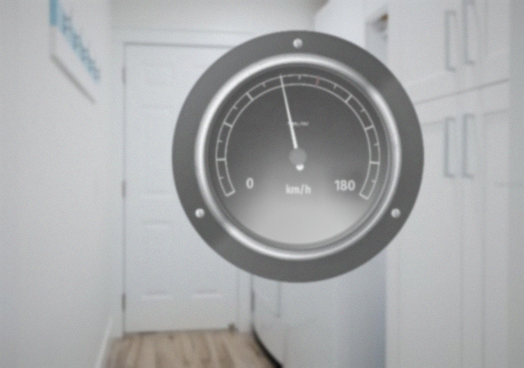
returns 80km/h
